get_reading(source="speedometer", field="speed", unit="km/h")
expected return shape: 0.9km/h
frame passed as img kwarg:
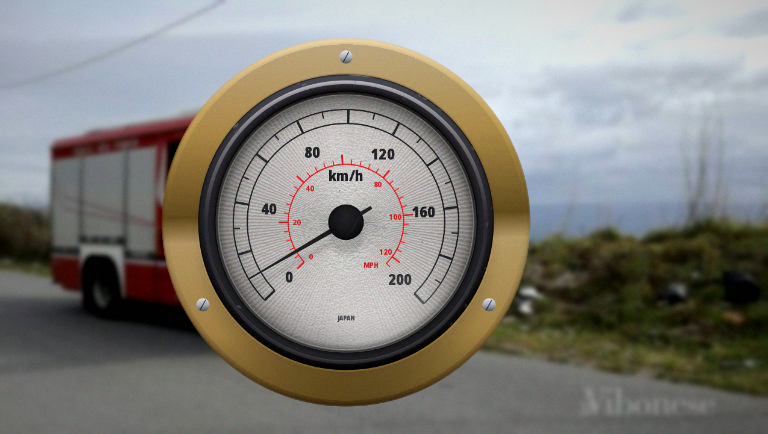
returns 10km/h
